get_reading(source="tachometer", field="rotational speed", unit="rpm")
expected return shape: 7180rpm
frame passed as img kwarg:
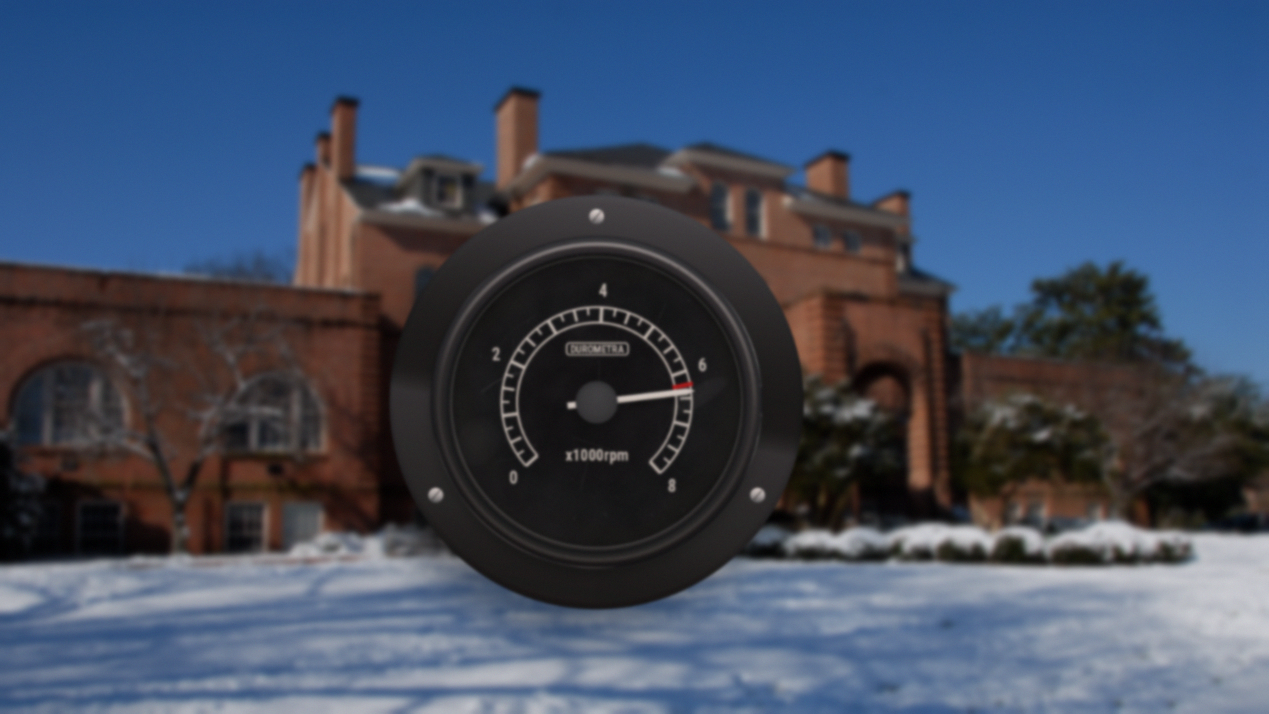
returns 6375rpm
